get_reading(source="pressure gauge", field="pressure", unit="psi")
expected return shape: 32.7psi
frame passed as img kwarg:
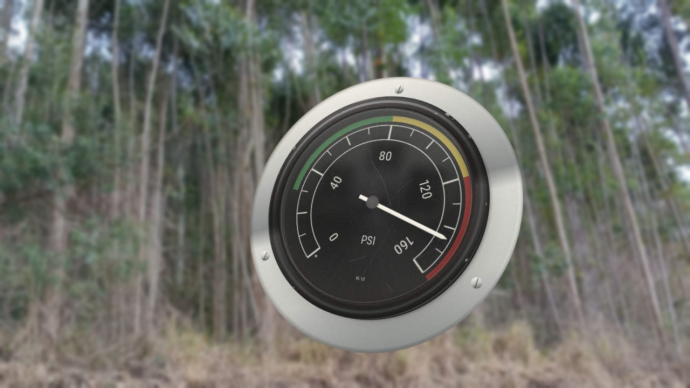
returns 145psi
